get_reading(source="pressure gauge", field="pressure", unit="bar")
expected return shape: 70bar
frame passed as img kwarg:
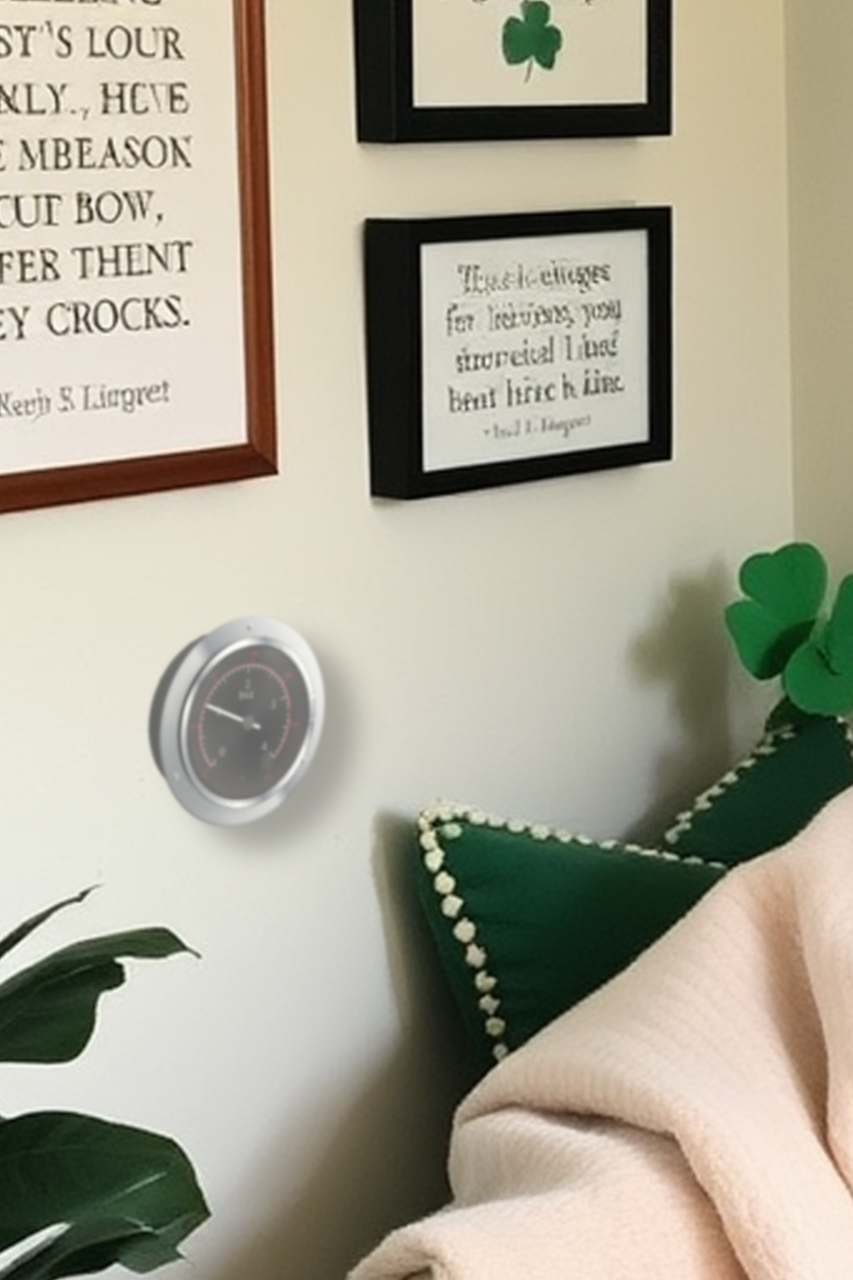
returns 1bar
